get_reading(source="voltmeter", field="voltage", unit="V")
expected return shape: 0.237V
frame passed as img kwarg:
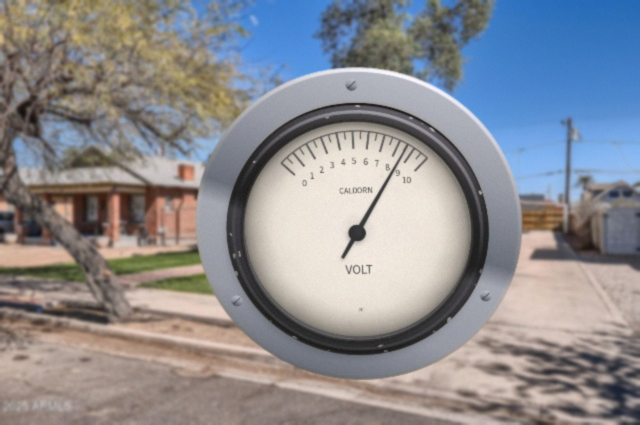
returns 8.5V
